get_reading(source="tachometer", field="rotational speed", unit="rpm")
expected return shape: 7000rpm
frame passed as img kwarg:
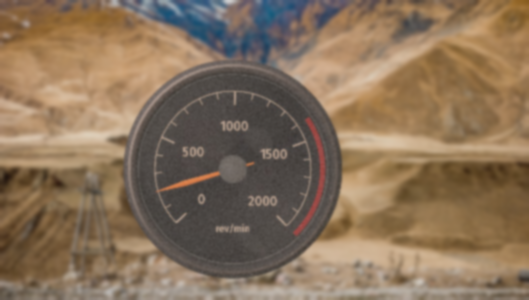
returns 200rpm
